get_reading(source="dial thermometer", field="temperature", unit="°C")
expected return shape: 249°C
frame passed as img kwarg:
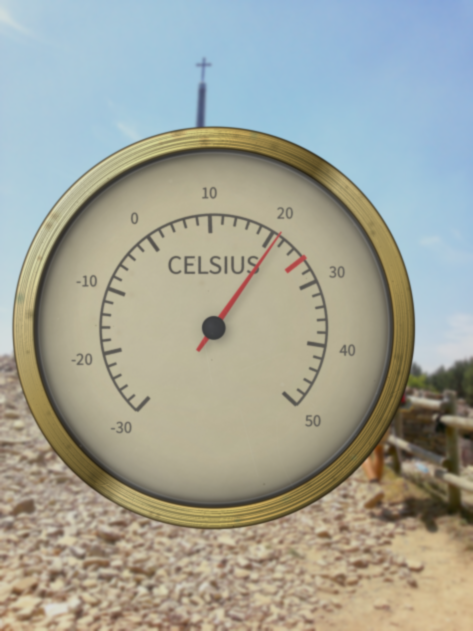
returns 21°C
